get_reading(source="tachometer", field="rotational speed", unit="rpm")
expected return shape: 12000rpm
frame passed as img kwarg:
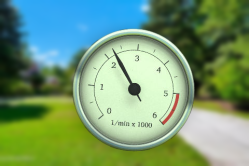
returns 2250rpm
